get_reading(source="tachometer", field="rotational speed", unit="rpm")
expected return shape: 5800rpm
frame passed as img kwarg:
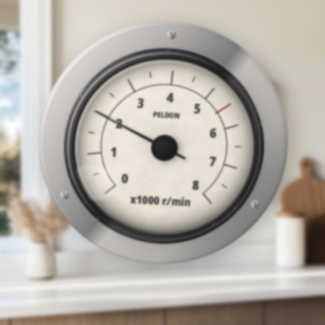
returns 2000rpm
